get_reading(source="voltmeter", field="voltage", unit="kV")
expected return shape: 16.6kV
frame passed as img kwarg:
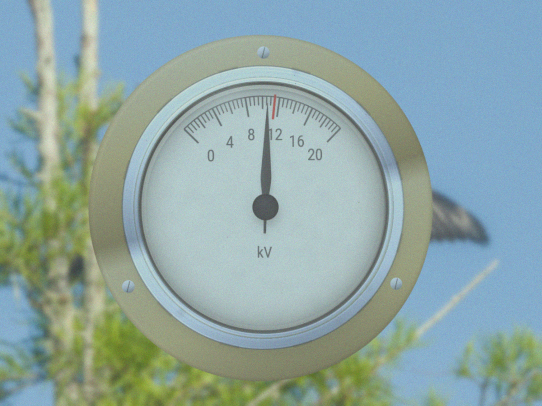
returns 10.5kV
